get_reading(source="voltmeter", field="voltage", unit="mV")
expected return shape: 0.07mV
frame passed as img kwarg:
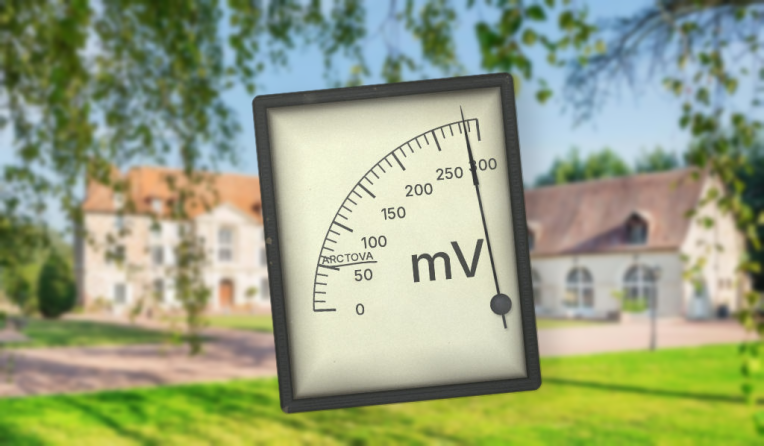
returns 285mV
